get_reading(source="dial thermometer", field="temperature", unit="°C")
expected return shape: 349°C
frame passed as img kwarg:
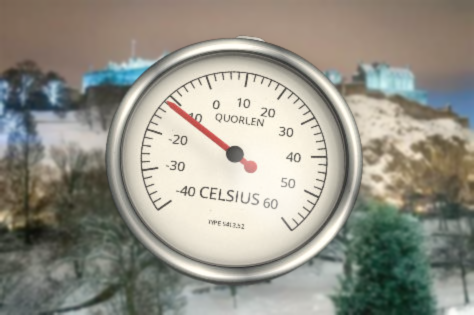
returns -12°C
